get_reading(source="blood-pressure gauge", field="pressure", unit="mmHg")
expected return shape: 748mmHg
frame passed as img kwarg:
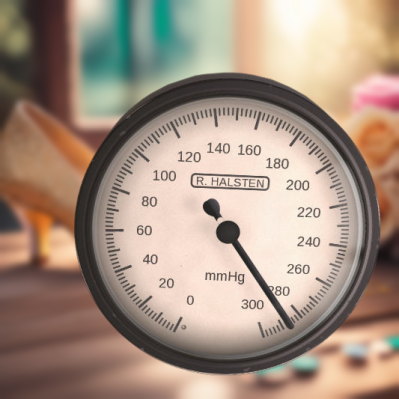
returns 286mmHg
